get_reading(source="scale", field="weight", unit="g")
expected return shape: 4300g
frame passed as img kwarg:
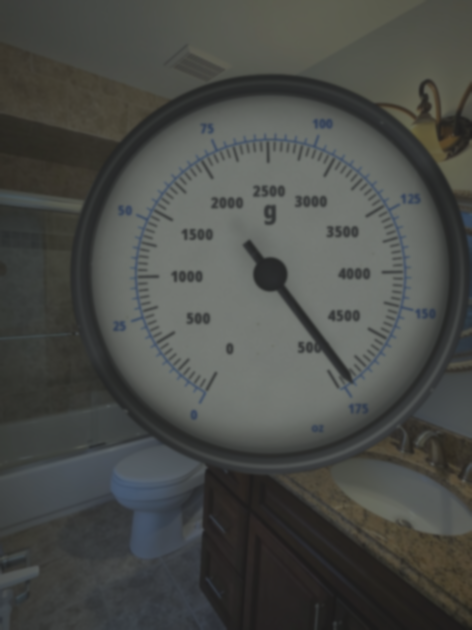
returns 4900g
